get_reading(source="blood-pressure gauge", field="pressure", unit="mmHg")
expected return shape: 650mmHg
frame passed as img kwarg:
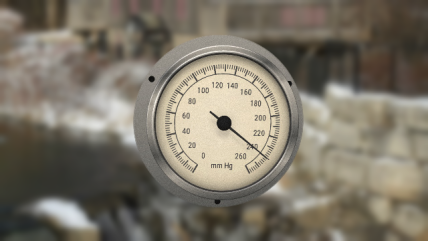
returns 240mmHg
